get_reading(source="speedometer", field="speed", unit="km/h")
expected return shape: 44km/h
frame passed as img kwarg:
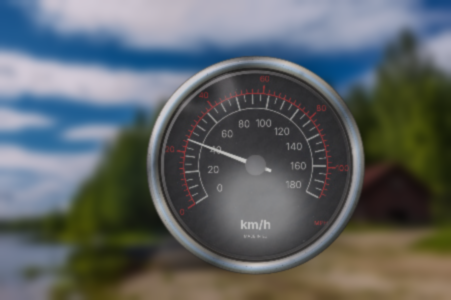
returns 40km/h
